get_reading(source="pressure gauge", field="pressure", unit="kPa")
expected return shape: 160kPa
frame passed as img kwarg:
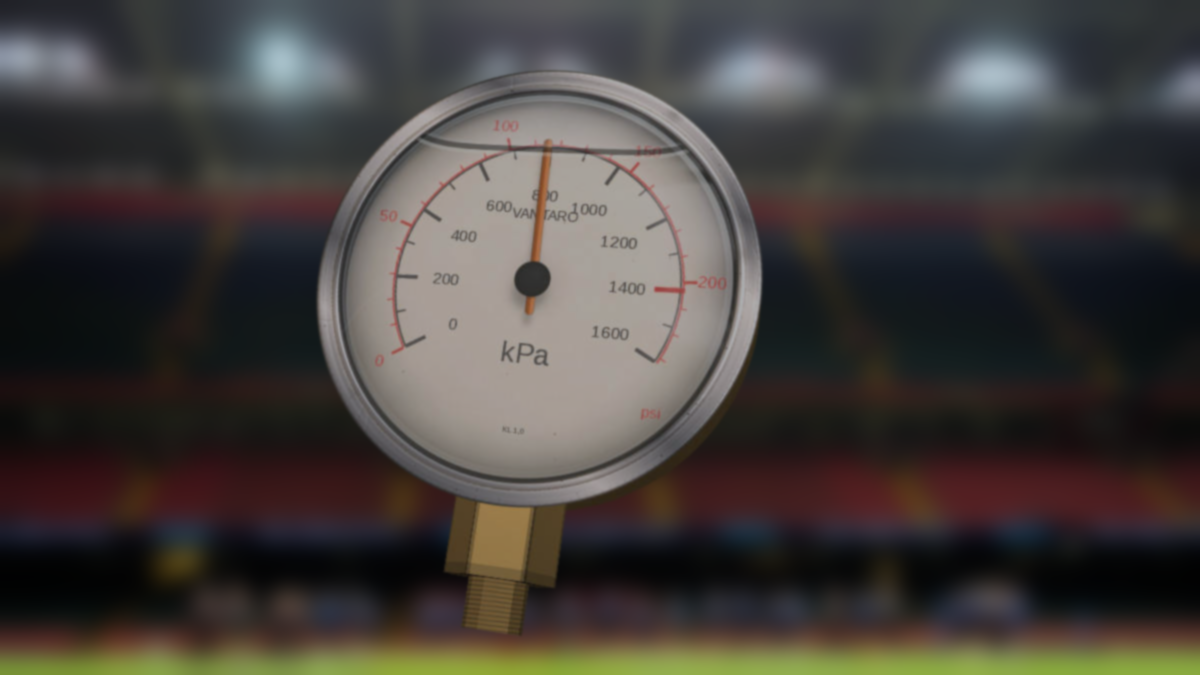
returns 800kPa
